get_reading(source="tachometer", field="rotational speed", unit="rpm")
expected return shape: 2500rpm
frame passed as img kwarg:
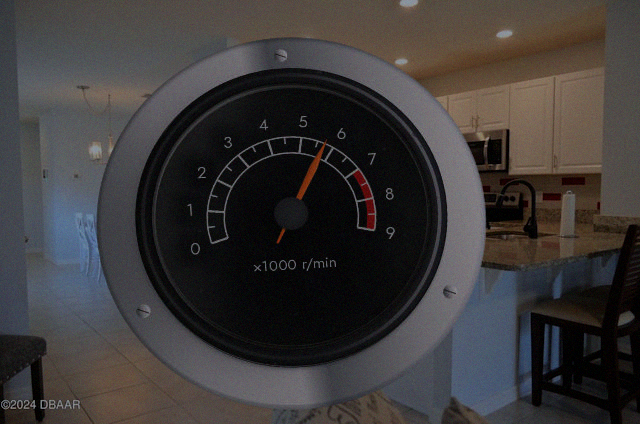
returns 5750rpm
